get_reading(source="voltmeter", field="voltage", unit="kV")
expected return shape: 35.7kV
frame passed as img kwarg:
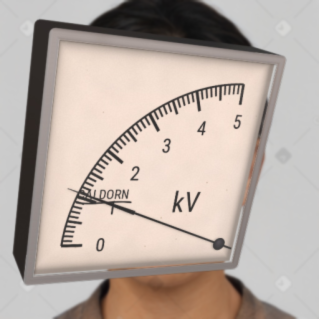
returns 1.1kV
